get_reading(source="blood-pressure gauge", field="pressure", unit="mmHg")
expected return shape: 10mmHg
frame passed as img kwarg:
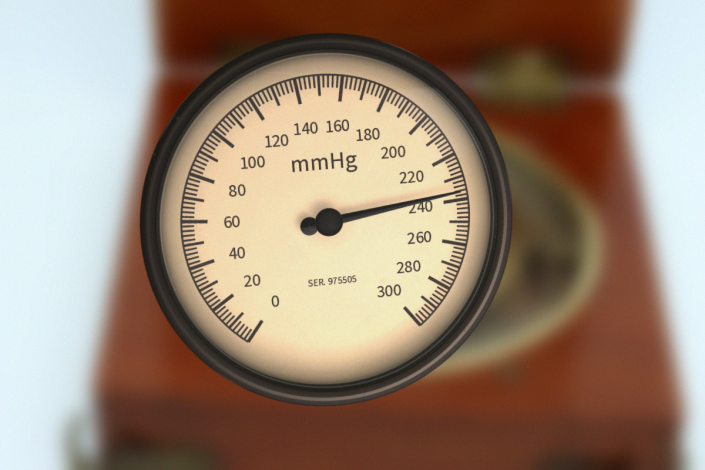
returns 236mmHg
